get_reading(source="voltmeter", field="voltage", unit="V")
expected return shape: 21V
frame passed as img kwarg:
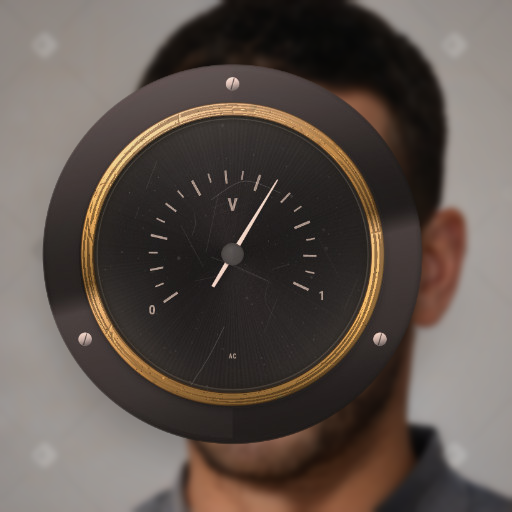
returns 0.65V
